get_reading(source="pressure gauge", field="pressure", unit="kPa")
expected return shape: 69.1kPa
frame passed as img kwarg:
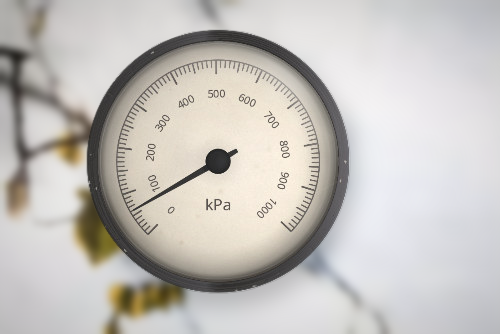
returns 60kPa
